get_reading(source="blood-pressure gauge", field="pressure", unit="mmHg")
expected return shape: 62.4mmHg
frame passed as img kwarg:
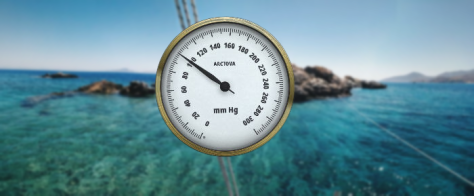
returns 100mmHg
